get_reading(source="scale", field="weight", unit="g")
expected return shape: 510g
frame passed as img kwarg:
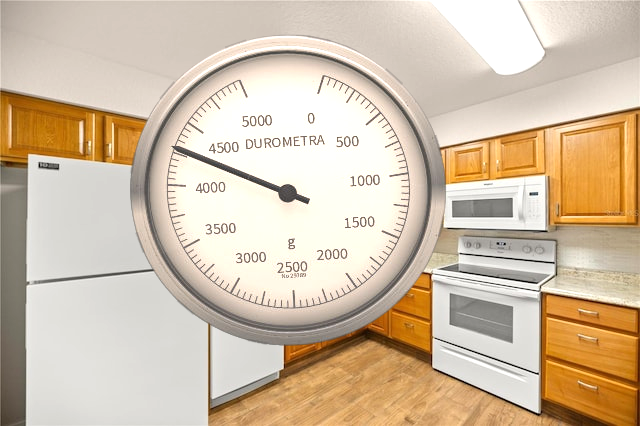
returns 4300g
